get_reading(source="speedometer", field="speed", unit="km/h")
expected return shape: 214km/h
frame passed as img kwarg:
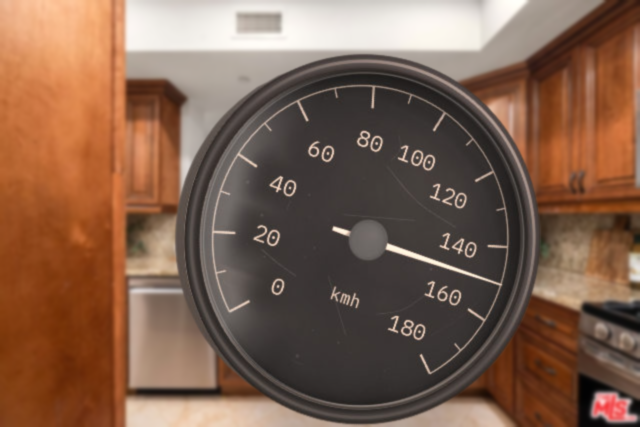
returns 150km/h
